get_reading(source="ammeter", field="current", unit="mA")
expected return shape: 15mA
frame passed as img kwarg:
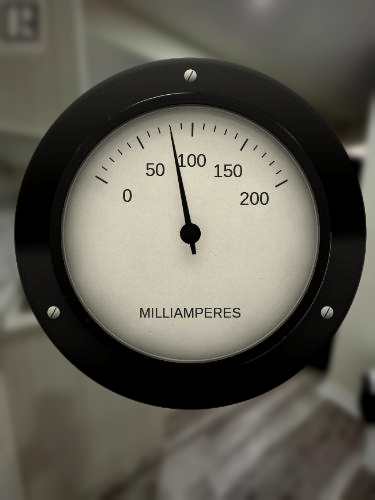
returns 80mA
